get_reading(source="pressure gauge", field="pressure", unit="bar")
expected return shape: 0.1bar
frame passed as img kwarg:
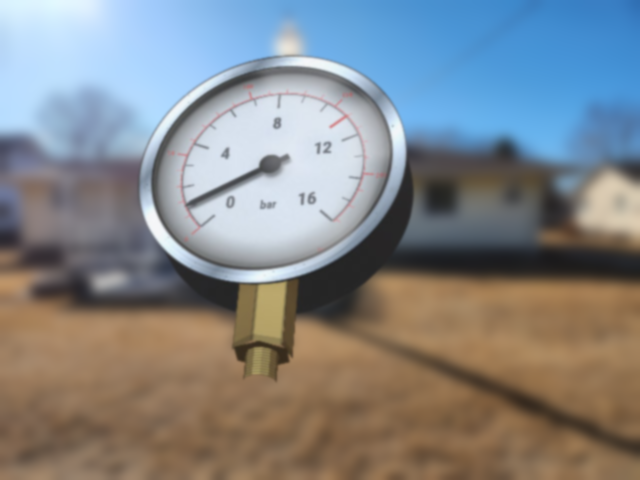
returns 1bar
